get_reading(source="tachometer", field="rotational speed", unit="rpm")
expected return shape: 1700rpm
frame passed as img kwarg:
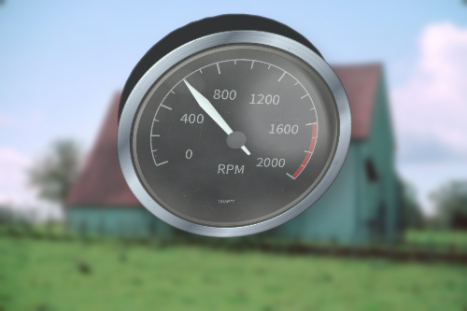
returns 600rpm
